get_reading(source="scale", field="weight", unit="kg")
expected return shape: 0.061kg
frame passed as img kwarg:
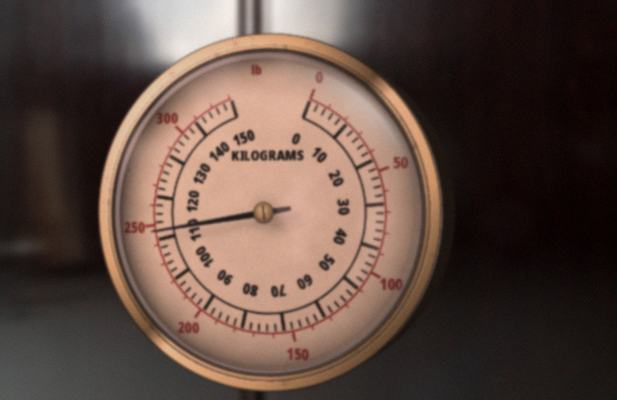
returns 112kg
